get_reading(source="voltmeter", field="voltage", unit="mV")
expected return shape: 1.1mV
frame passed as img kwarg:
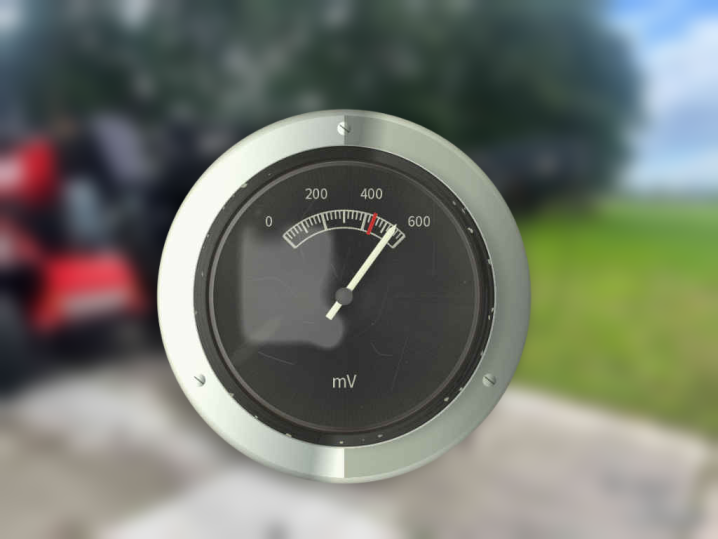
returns 540mV
